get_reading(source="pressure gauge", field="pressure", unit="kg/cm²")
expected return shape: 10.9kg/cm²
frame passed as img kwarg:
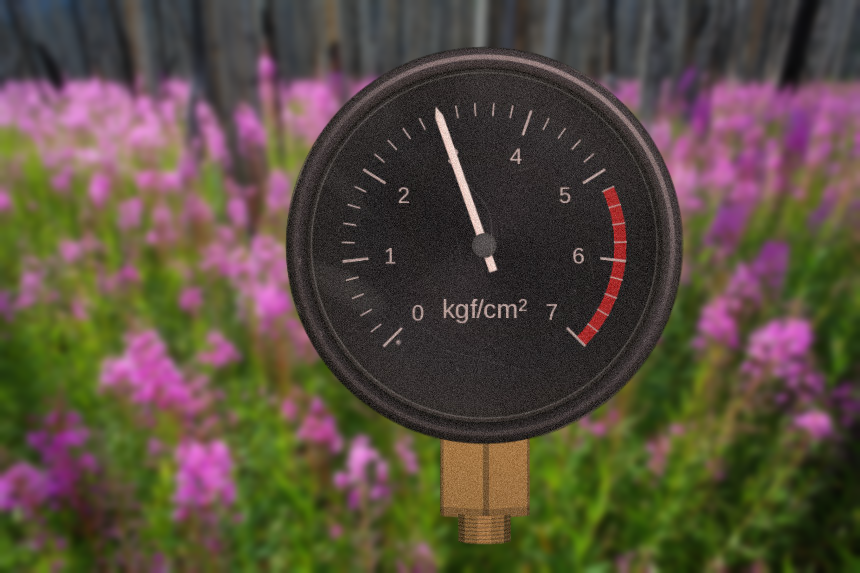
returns 3kg/cm²
